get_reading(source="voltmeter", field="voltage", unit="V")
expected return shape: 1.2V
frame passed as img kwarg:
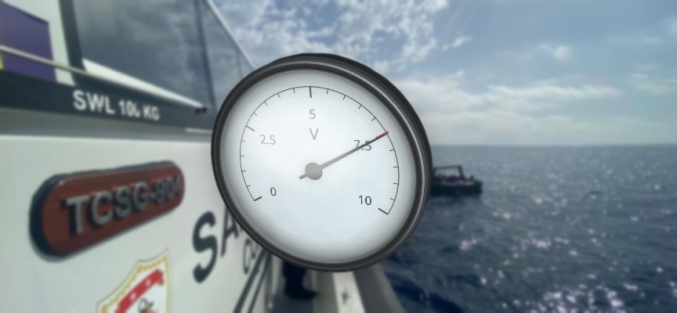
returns 7.5V
